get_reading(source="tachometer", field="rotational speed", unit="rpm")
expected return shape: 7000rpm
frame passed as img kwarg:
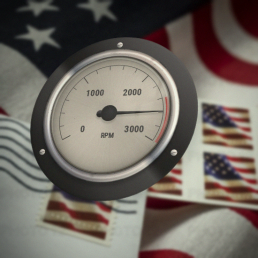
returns 2600rpm
